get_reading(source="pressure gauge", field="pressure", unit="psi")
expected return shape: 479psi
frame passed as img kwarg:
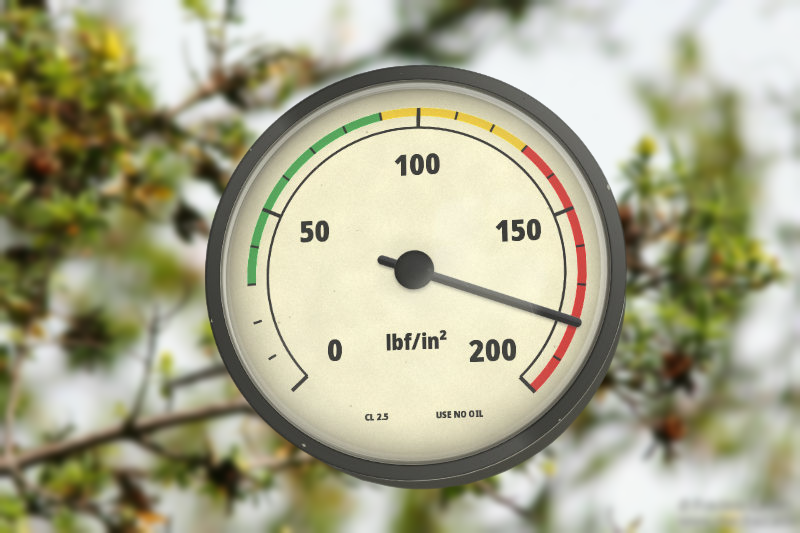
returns 180psi
